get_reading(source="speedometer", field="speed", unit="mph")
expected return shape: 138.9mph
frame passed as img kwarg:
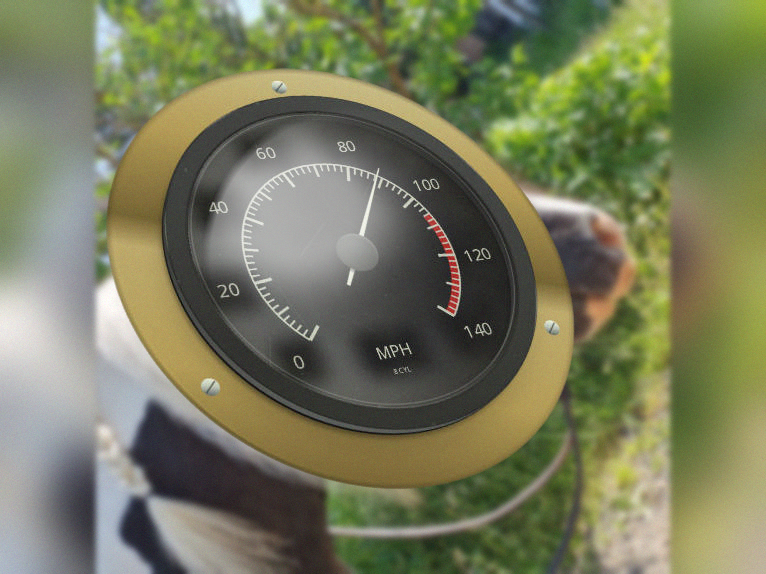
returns 88mph
